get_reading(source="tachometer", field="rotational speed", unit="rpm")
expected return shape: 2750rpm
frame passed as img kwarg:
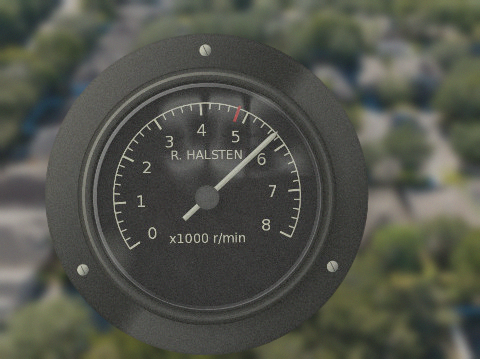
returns 5700rpm
